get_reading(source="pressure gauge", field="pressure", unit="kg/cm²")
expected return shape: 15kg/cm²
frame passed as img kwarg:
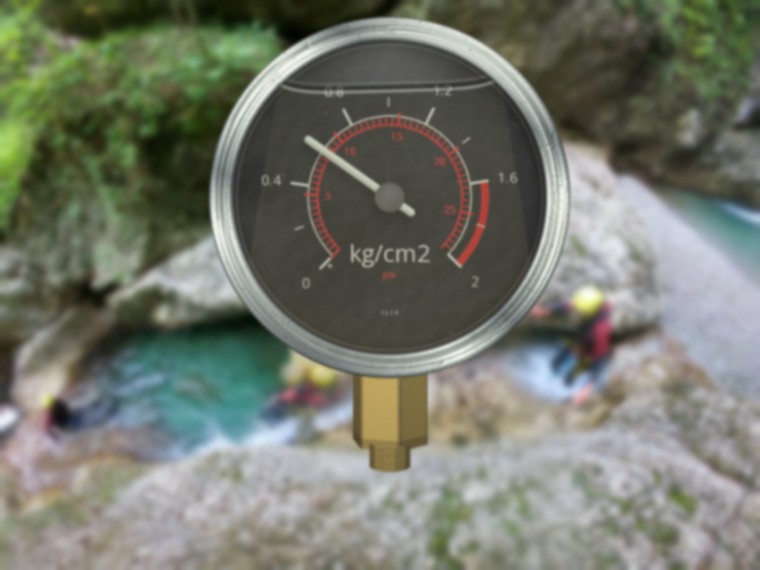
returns 0.6kg/cm²
